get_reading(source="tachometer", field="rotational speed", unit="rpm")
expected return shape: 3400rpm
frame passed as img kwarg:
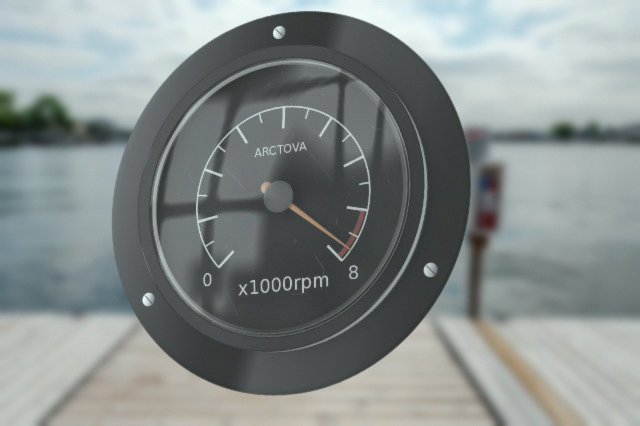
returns 7750rpm
